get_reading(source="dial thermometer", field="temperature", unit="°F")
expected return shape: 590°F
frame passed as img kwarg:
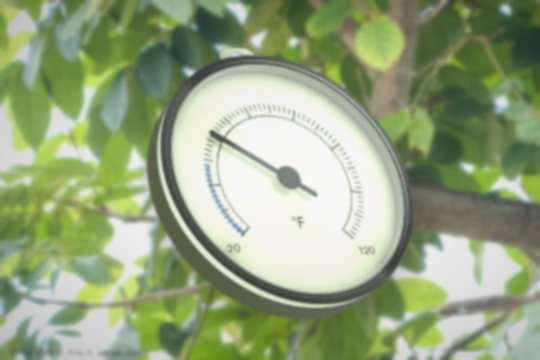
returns 20°F
